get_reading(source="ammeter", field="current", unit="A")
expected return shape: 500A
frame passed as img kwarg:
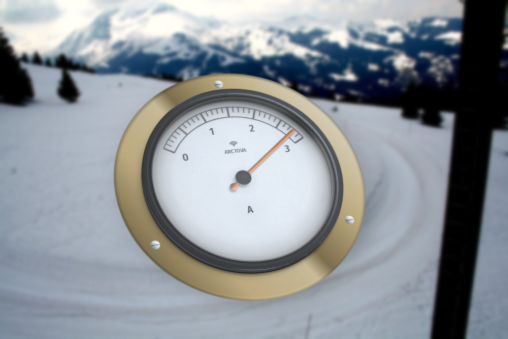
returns 2.8A
